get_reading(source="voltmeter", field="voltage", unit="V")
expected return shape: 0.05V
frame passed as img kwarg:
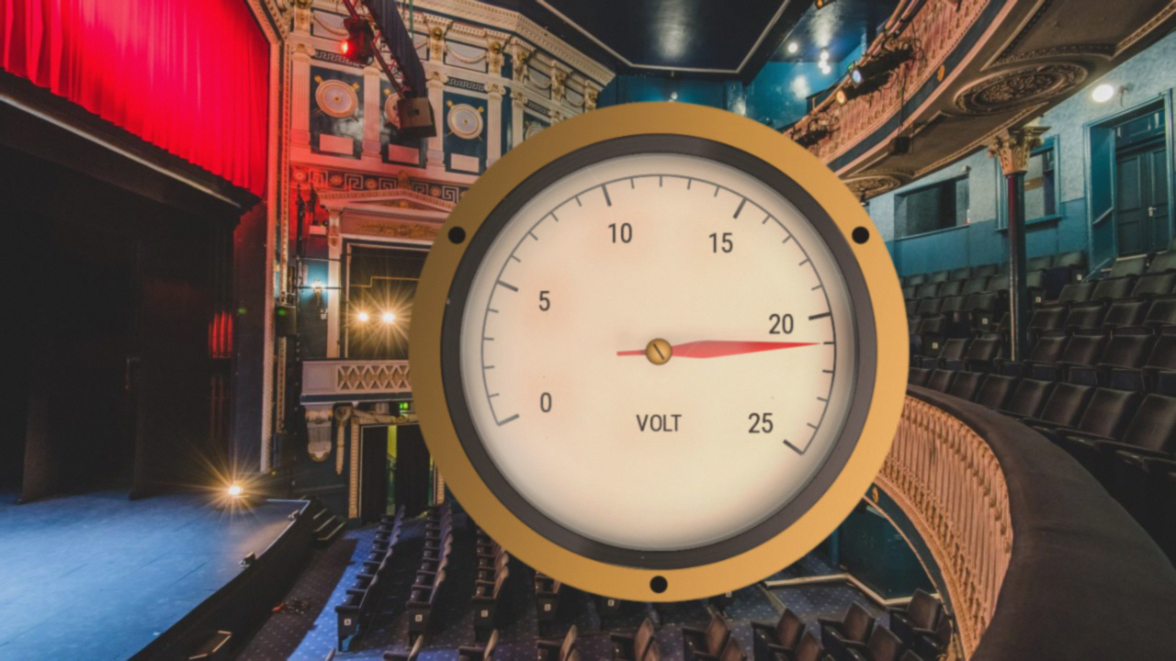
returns 21V
